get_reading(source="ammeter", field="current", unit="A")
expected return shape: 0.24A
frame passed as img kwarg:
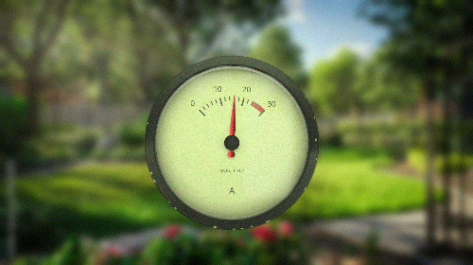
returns 16A
